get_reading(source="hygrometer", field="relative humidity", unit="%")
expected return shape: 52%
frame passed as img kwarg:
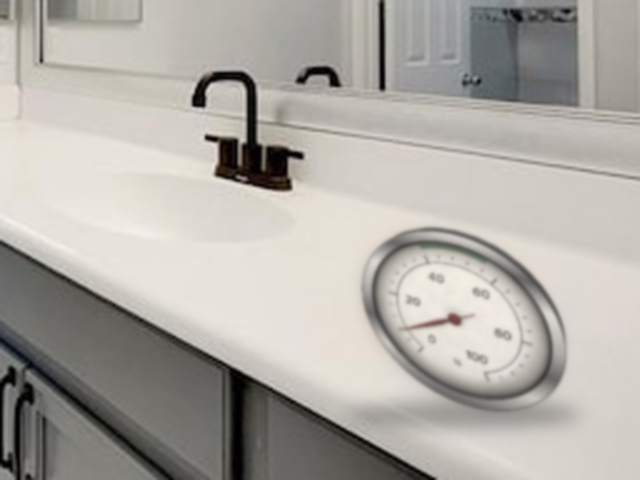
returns 8%
